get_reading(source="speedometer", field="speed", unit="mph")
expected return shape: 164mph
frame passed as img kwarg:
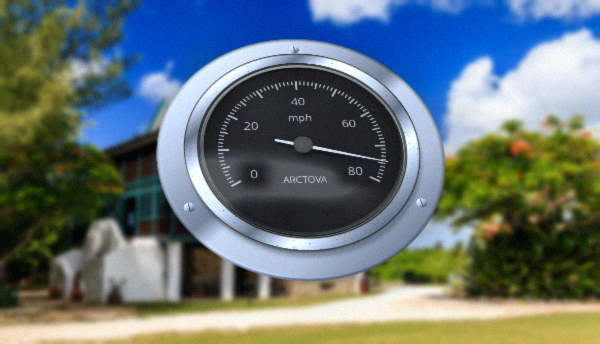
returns 75mph
